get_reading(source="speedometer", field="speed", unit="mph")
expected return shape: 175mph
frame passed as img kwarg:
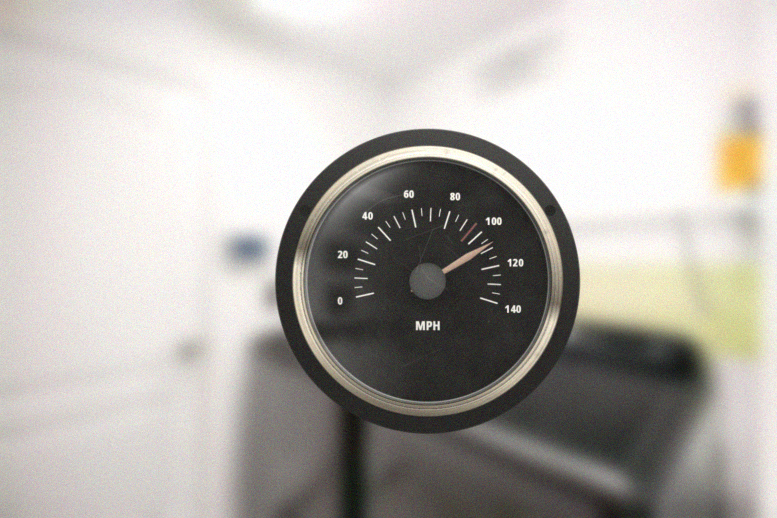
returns 107.5mph
